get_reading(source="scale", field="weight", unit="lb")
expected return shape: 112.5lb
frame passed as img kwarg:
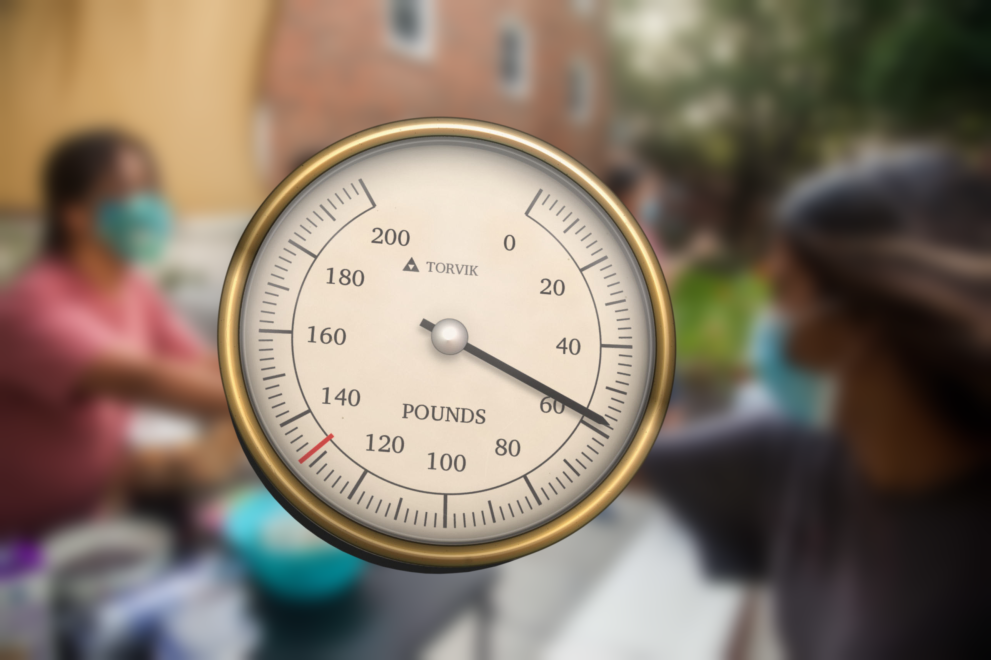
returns 58lb
